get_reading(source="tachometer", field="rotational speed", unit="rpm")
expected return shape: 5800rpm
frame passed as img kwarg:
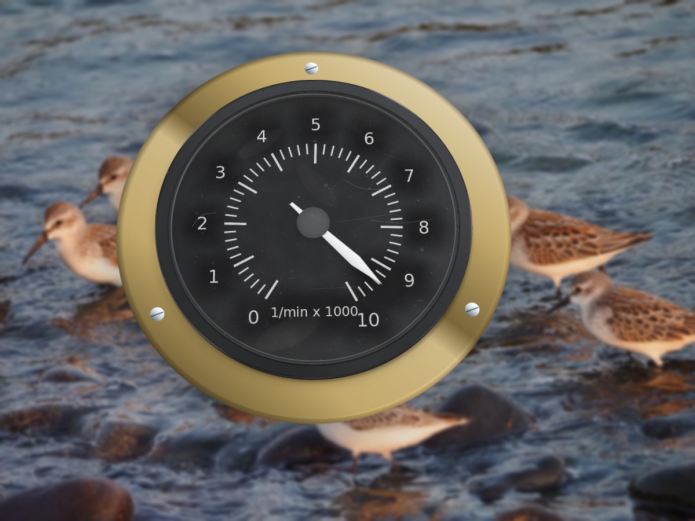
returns 9400rpm
